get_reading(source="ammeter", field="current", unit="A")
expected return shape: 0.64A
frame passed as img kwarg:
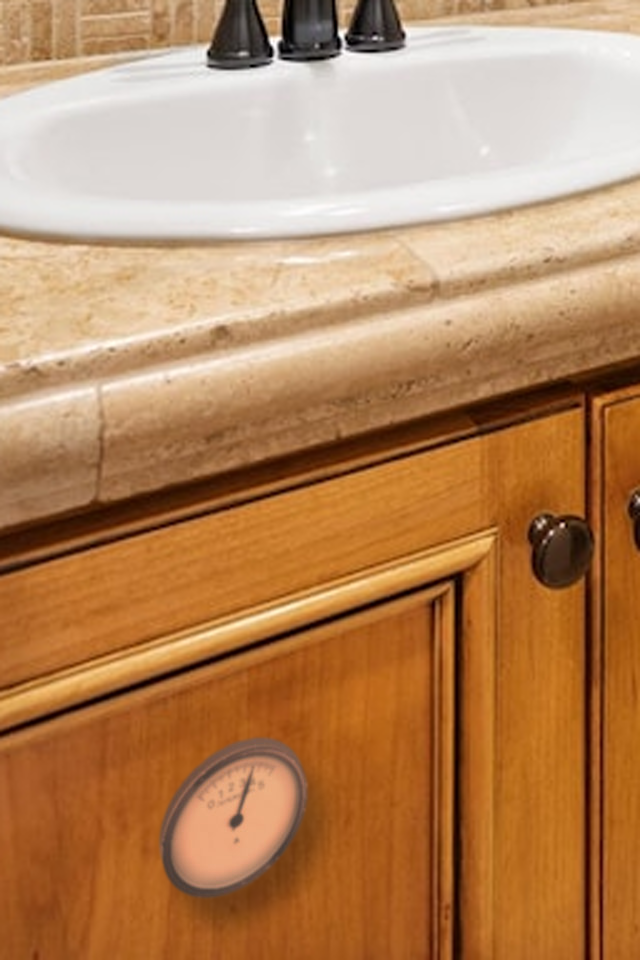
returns 3.5A
